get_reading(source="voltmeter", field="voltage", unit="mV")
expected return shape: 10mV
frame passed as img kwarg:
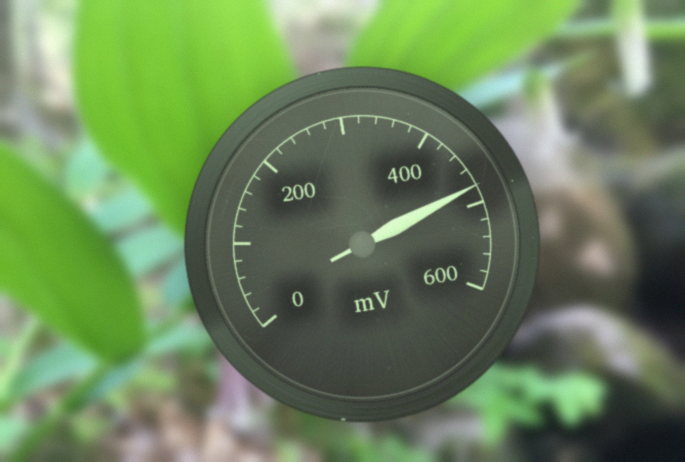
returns 480mV
